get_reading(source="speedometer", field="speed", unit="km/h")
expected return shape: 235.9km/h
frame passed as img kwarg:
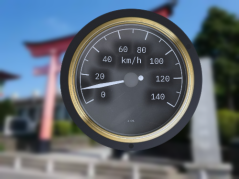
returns 10km/h
